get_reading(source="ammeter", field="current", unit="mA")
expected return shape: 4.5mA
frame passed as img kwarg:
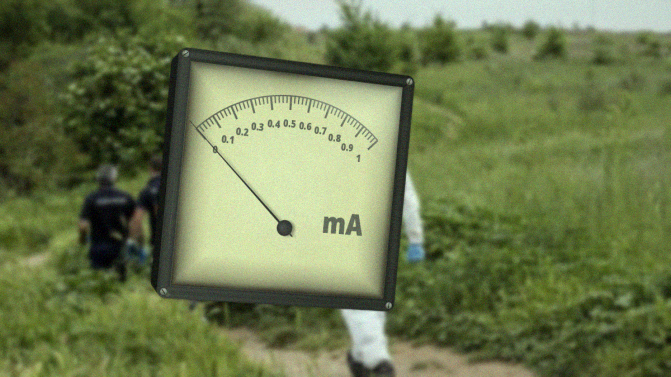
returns 0mA
